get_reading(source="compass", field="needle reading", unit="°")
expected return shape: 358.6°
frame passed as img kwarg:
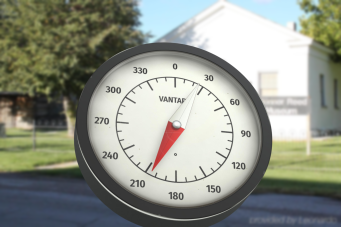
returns 205°
